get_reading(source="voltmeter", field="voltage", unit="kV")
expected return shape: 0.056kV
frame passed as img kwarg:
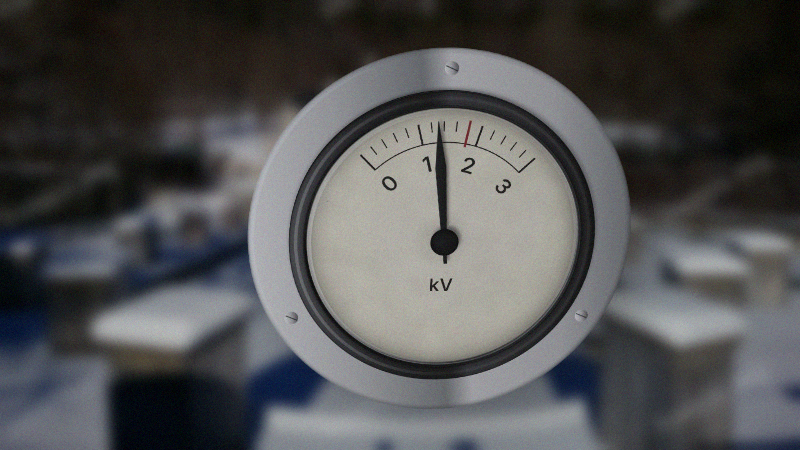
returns 1.3kV
